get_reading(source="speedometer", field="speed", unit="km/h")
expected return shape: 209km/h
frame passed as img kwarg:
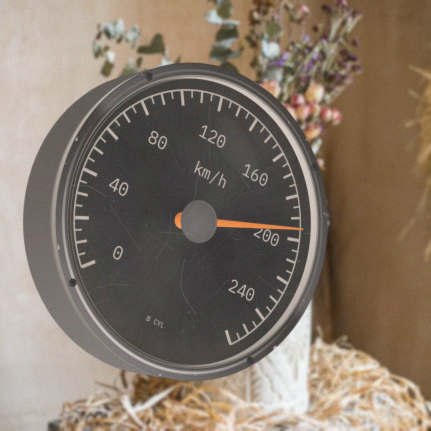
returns 195km/h
